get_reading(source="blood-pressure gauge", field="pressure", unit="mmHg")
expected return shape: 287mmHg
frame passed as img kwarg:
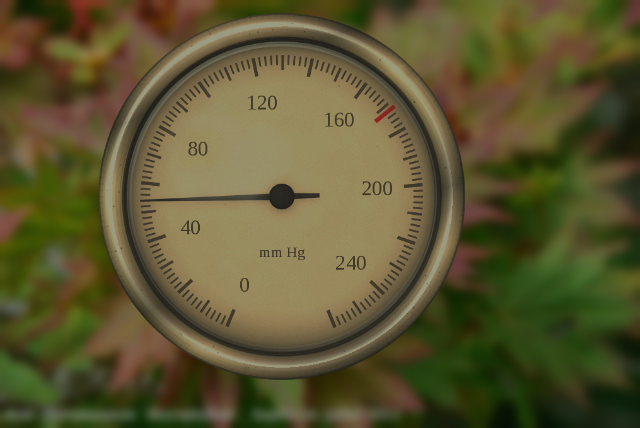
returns 54mmHg
